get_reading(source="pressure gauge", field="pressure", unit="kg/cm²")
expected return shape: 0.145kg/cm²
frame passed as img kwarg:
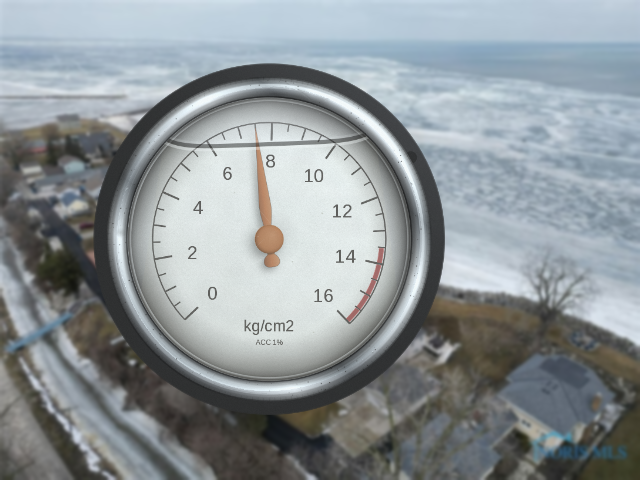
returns 7.5kg/cm²
